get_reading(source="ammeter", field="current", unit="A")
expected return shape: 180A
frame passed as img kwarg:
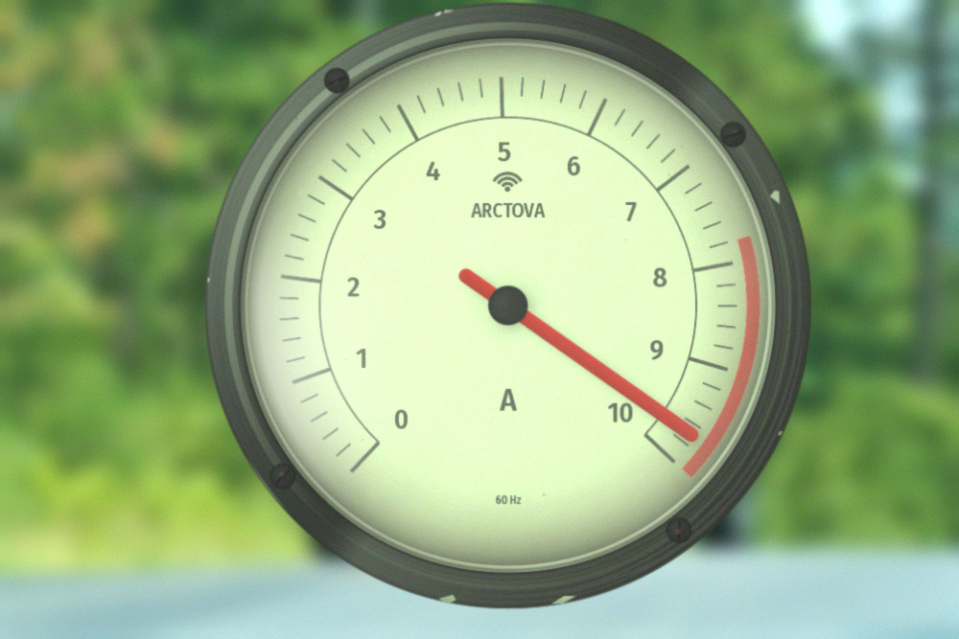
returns 9.7A
